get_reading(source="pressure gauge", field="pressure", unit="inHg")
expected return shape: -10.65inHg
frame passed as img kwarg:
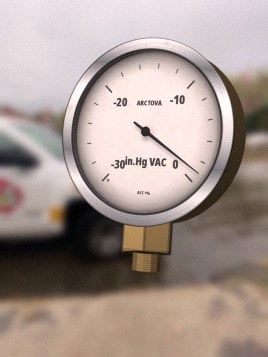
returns -1inHg
